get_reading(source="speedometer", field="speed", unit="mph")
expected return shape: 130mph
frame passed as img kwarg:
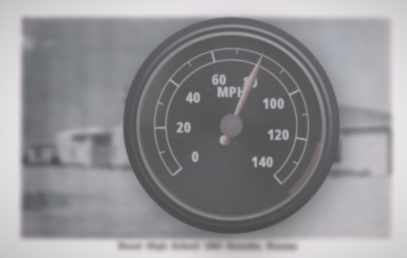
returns 80mph
